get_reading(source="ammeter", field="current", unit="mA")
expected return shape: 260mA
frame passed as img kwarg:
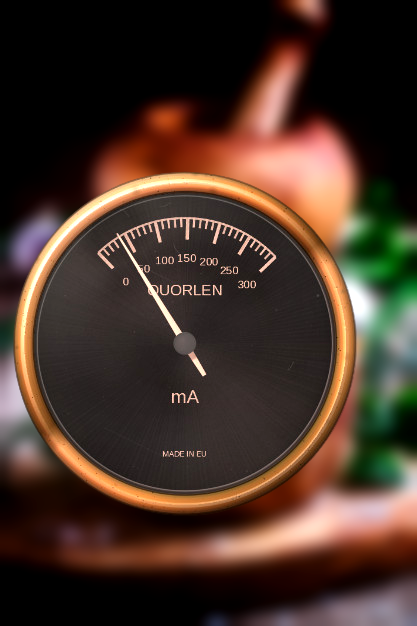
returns 40mA
